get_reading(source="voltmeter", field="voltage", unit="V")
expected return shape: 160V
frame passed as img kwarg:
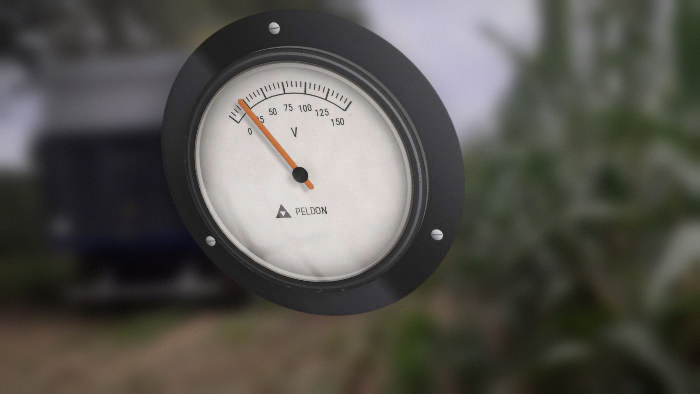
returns 25V
